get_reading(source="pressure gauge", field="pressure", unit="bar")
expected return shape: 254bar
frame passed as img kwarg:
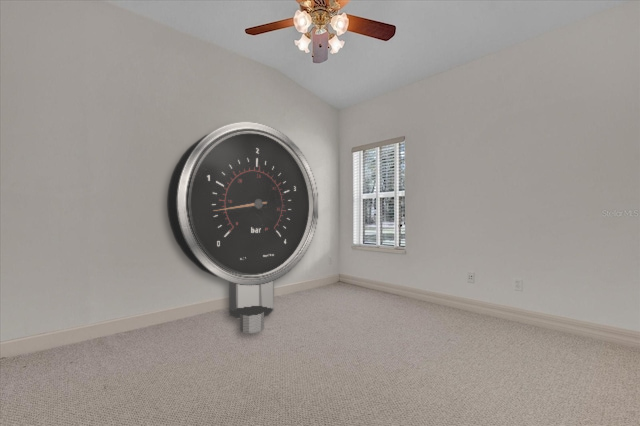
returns 0.5bar
